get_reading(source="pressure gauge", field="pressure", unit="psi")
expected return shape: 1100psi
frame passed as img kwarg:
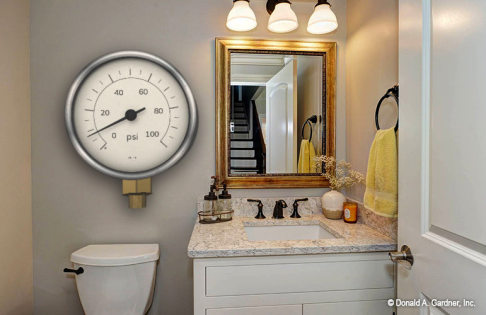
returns 7.5psi
